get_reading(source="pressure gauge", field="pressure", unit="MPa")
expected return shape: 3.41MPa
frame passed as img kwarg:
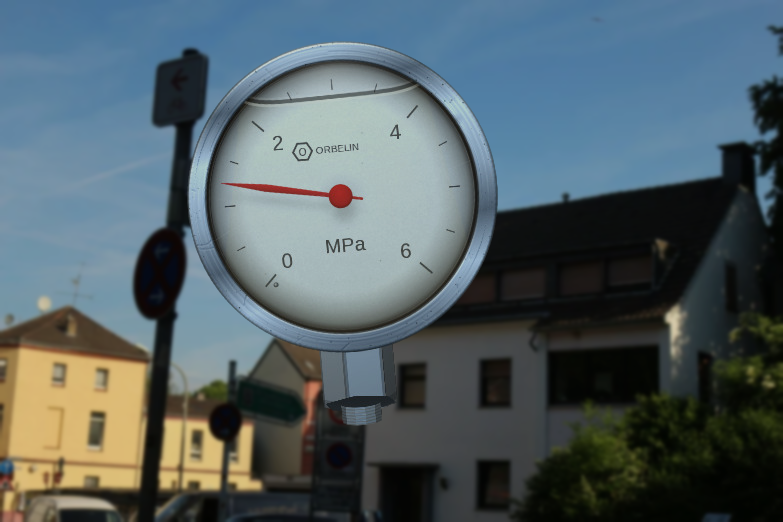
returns 1.25MPa
